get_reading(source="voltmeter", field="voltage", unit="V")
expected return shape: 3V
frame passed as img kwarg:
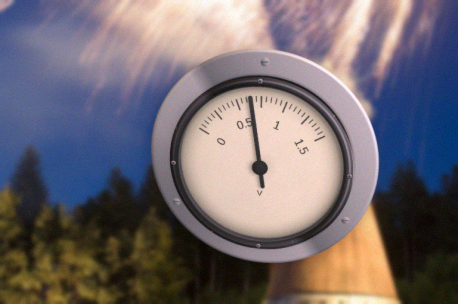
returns 0.65V
